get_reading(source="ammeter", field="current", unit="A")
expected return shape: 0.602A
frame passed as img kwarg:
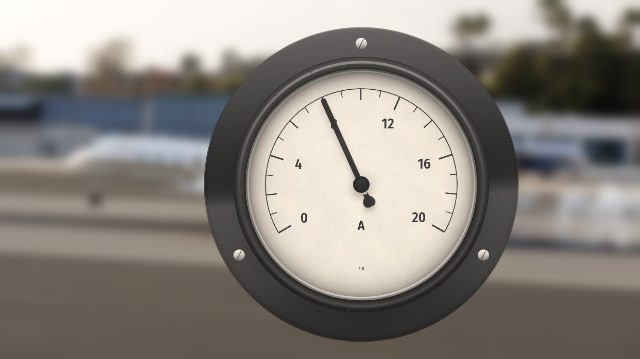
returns 8A
